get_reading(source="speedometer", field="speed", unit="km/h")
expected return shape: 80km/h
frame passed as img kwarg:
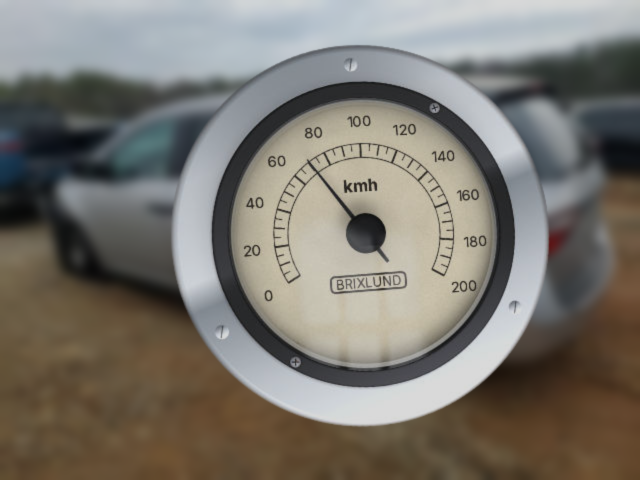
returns 70km/h
